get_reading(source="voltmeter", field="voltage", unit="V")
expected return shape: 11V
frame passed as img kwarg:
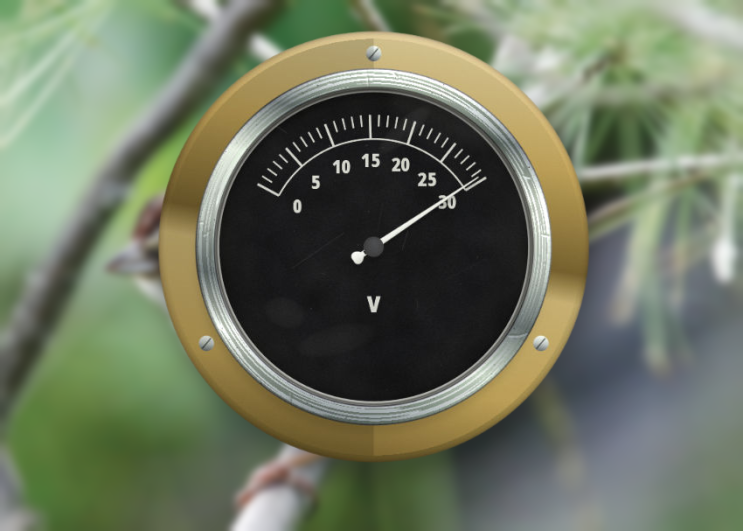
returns 29.5V
